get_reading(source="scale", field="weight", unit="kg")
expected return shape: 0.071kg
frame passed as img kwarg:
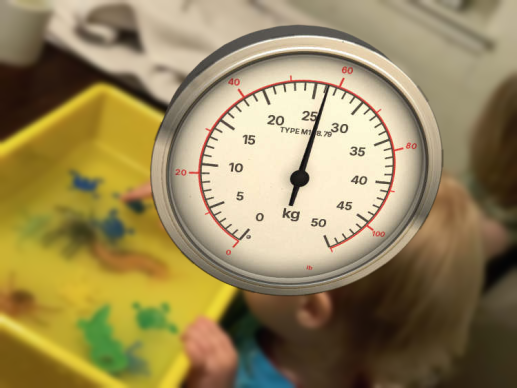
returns 26kg
